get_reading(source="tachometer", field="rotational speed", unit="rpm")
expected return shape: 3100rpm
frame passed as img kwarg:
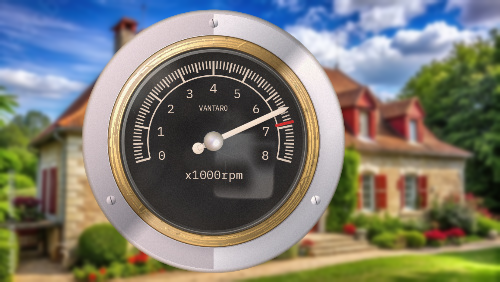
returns 6500rpm
